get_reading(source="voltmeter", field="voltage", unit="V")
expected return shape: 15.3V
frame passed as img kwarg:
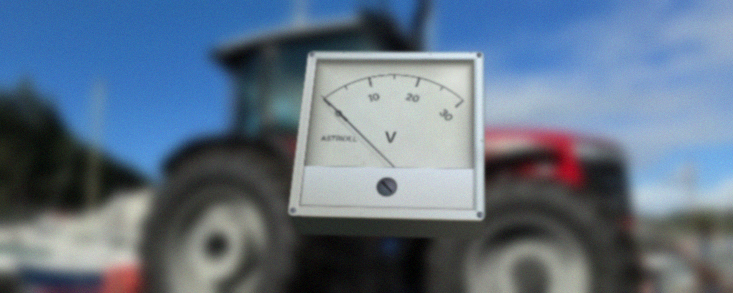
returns 0V
